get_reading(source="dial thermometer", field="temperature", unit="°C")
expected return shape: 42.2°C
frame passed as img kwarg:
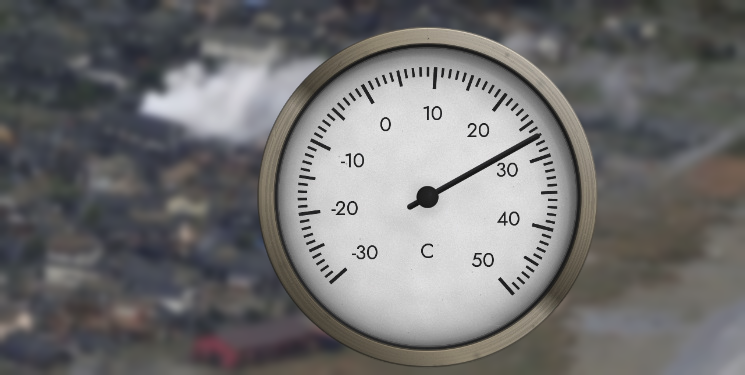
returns 27°C
